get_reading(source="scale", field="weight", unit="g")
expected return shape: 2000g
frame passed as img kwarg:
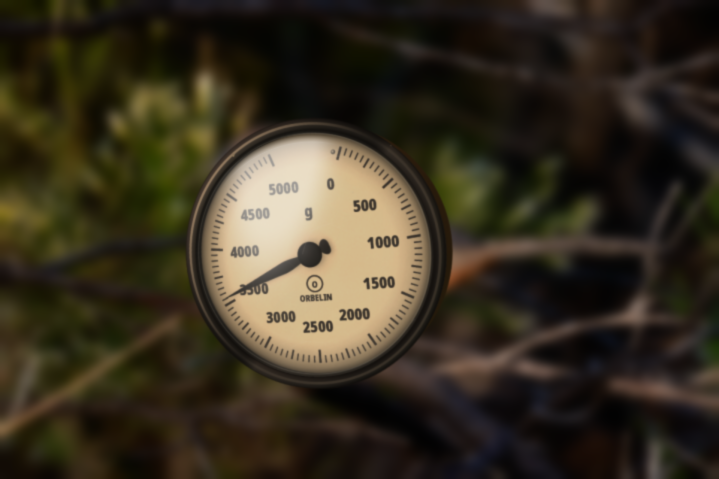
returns 3550g
